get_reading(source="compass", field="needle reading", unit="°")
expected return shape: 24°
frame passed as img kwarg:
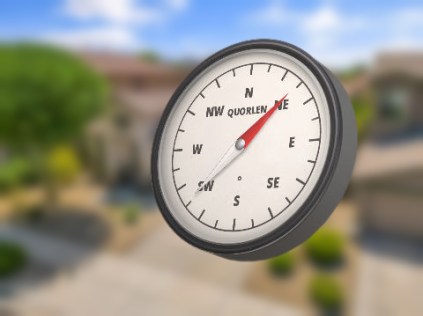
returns 45°
